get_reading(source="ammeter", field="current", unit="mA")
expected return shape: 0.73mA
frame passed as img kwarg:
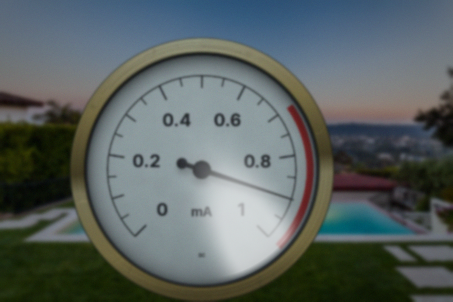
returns 0.9mA
